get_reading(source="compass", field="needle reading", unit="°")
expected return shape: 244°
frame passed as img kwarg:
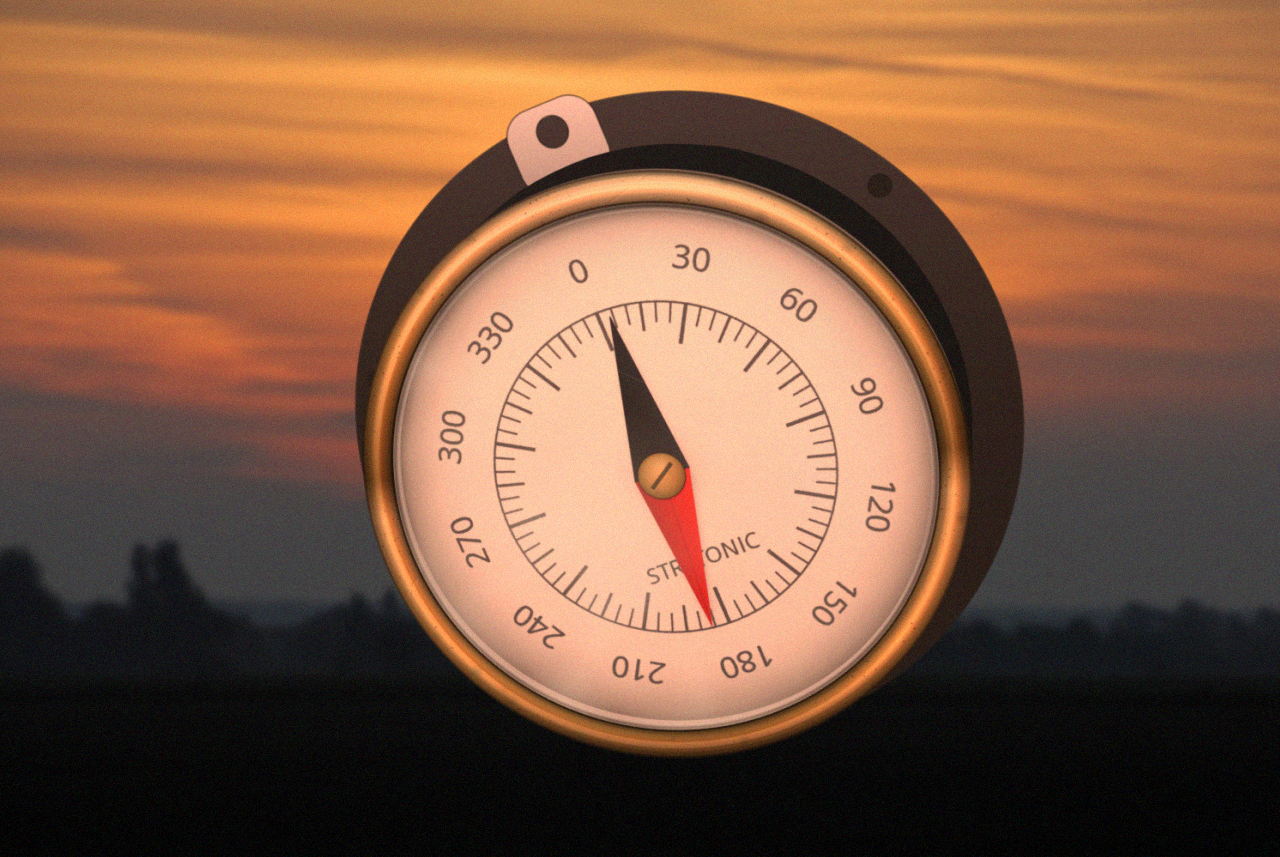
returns 185°
